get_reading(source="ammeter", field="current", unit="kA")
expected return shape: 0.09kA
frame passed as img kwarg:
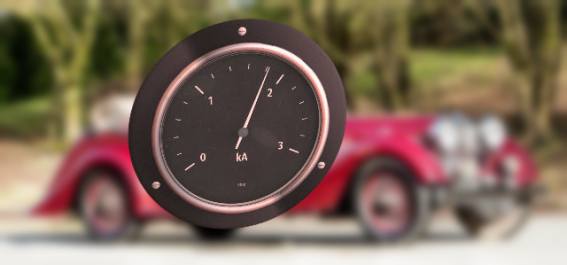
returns 1.8kA
